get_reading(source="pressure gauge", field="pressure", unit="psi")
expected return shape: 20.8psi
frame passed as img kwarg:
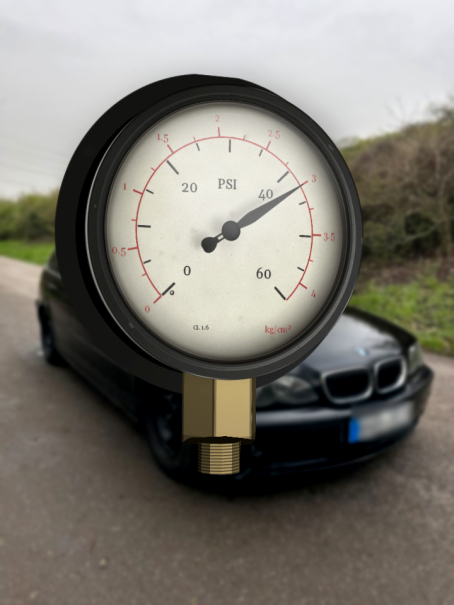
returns 42.5psi
